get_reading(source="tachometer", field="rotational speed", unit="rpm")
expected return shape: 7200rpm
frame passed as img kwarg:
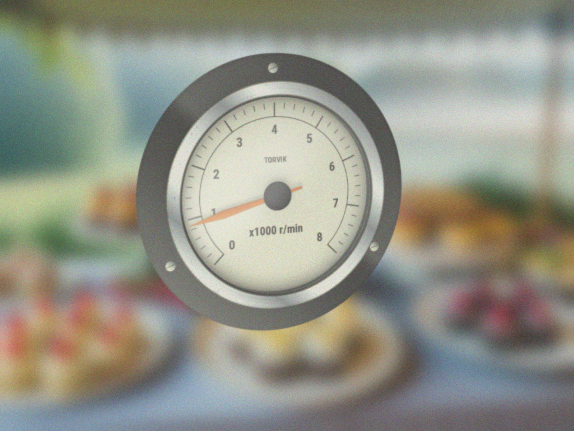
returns 900rpm
